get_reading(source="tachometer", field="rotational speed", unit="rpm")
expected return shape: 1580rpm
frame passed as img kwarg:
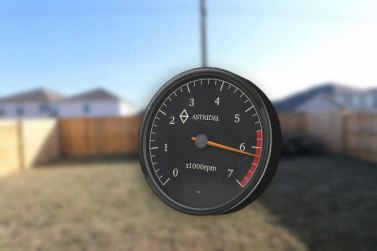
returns 6200rpm
